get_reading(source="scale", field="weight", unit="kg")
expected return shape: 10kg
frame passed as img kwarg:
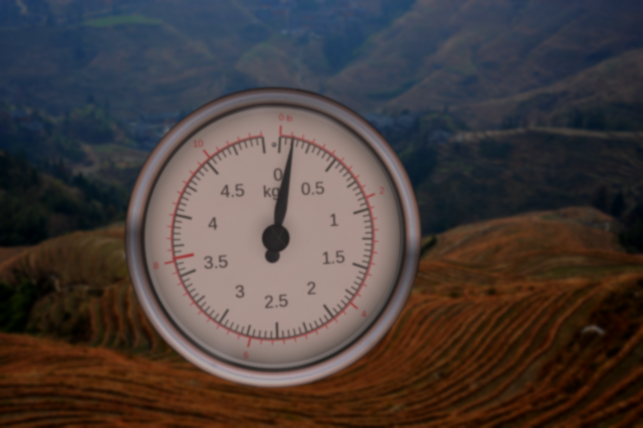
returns 0.1kg
